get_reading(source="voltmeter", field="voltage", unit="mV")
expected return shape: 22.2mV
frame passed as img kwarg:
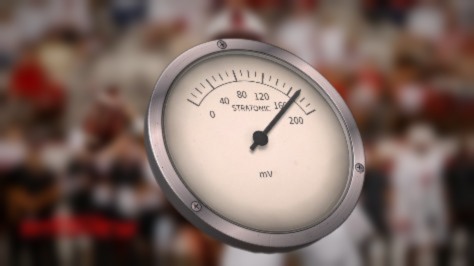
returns 170mV
